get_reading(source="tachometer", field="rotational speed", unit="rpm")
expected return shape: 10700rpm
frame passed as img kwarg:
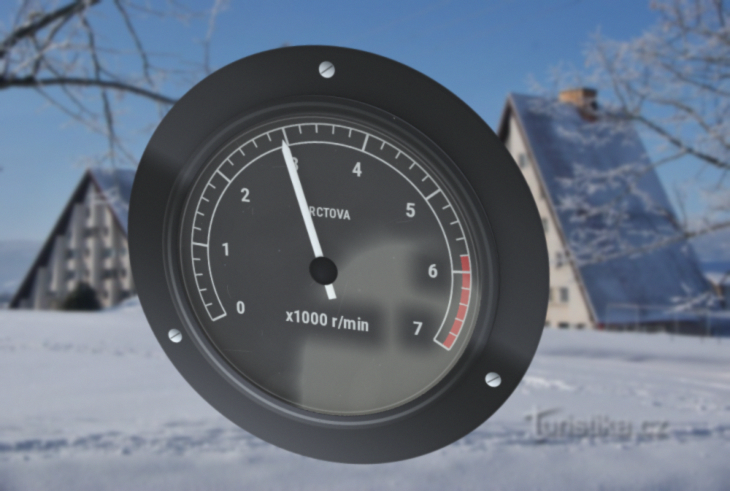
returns 3000rpm
